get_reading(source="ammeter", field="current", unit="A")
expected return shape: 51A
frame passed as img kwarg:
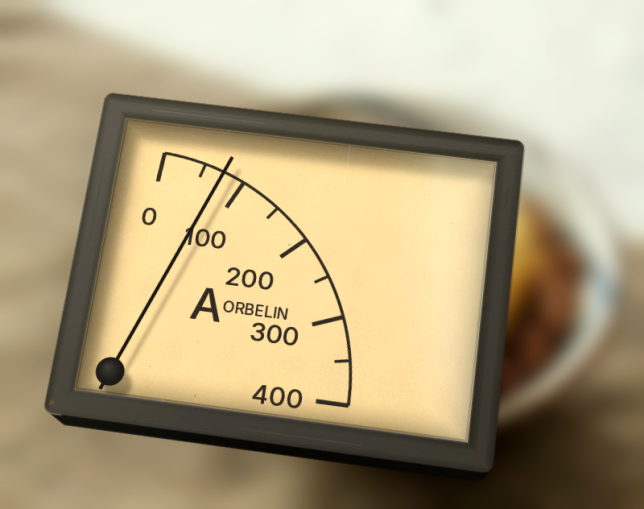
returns 75A
